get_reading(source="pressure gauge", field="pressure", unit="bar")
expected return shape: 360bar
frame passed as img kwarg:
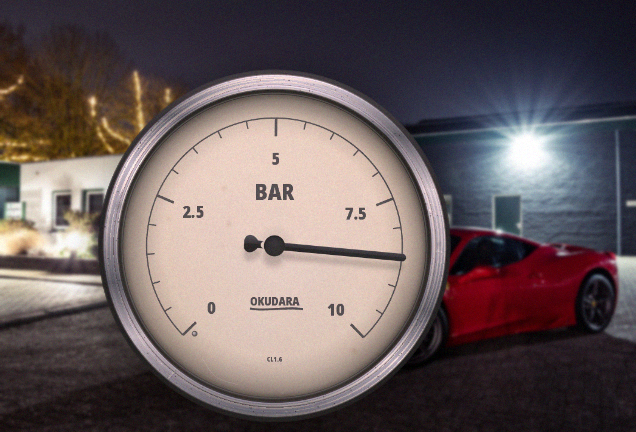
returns 8.5bar
